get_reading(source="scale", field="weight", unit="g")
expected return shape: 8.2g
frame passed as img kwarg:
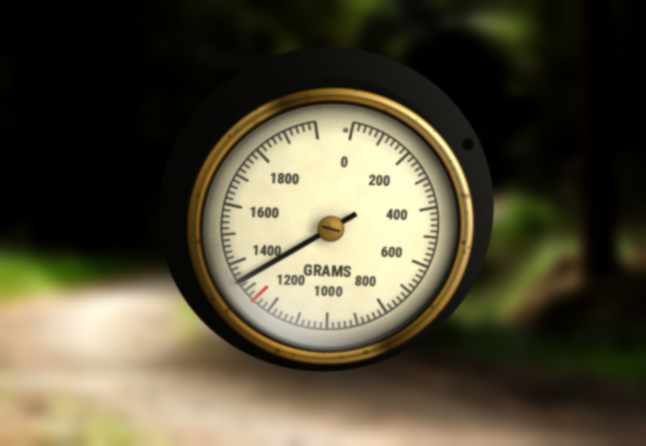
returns 1340g
